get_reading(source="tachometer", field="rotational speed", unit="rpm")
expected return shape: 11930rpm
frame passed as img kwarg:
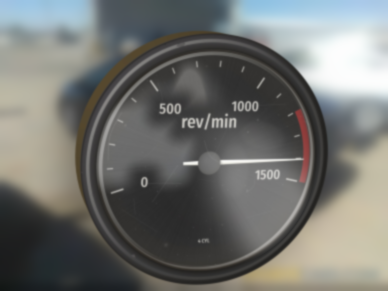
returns 1400rpm
